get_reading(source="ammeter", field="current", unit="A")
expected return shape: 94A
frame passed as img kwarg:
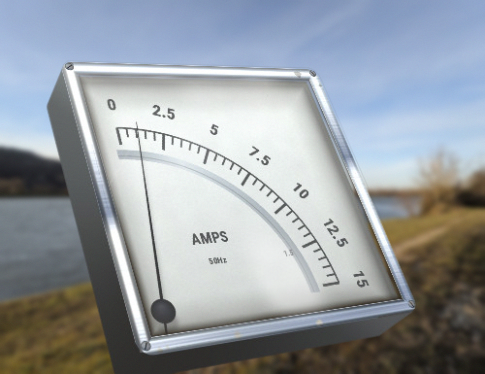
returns 1A
